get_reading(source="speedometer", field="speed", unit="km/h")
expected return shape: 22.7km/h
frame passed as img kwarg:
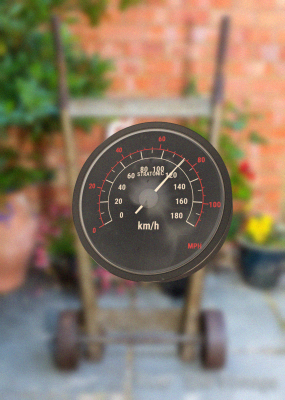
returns 120km/h
